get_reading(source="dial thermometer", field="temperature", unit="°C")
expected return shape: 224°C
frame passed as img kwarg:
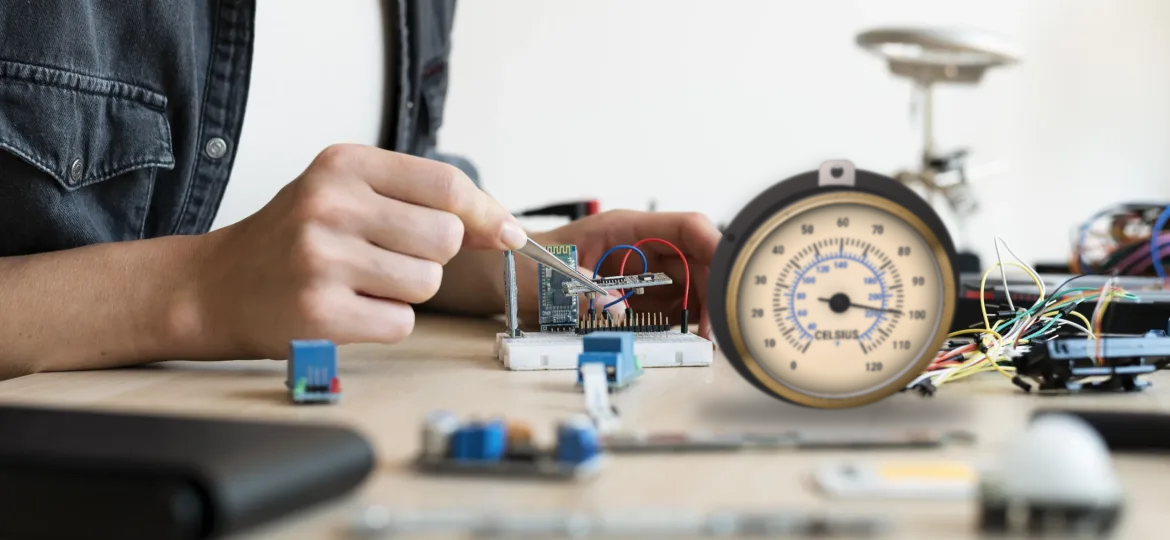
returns 100°C
